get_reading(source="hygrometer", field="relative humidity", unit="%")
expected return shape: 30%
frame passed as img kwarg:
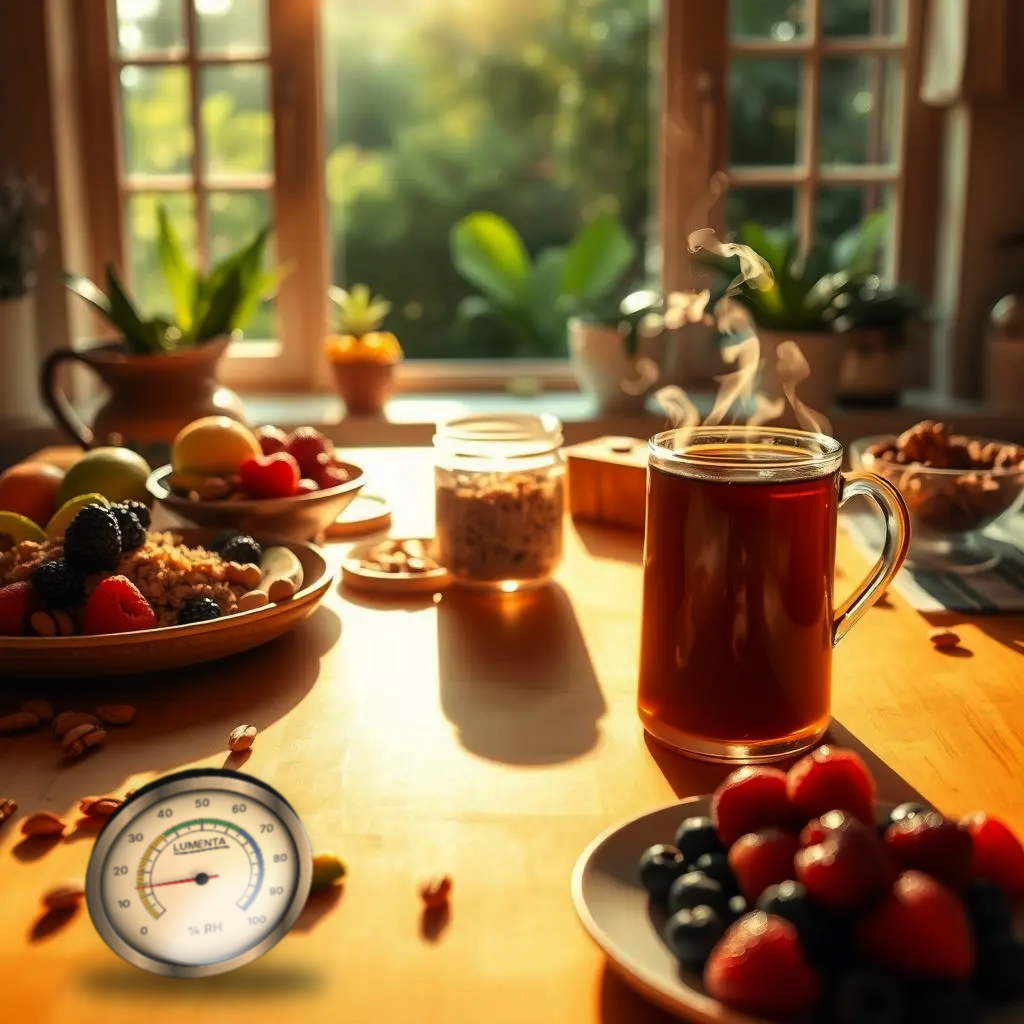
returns 15%
